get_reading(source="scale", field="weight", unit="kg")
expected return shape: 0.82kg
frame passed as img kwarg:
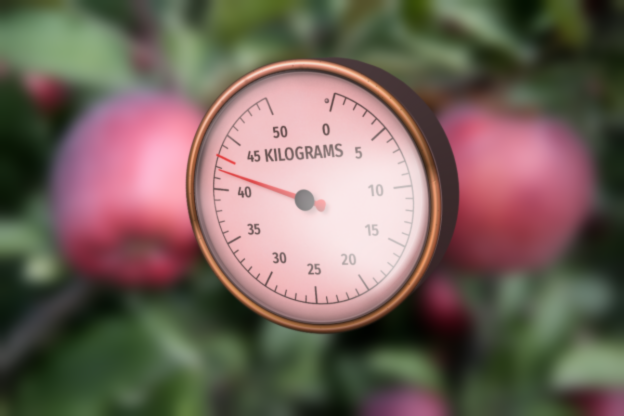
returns 42kg
